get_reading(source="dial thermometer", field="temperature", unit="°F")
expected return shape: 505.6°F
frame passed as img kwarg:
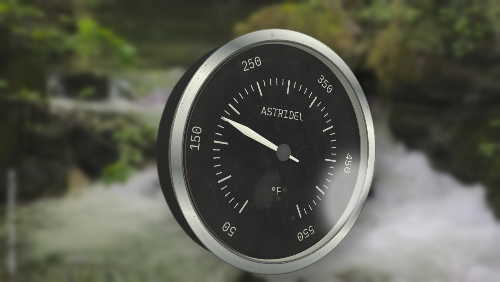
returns 180°F
